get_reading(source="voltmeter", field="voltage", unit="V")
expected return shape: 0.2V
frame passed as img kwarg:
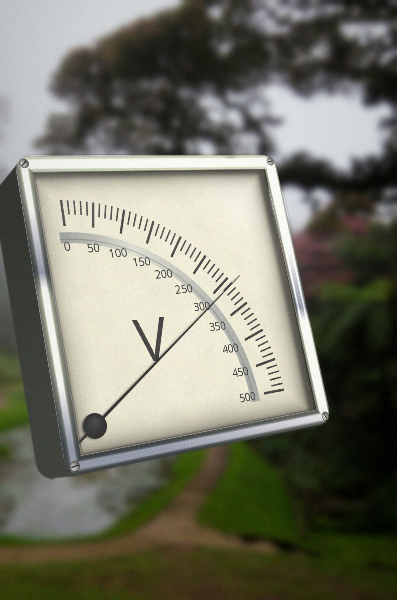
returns 310V
